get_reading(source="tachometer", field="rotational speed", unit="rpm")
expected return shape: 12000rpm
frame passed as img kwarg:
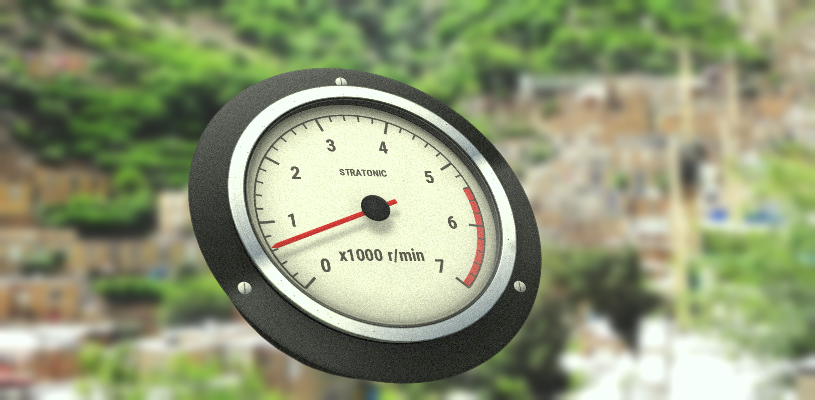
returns 600rpm
